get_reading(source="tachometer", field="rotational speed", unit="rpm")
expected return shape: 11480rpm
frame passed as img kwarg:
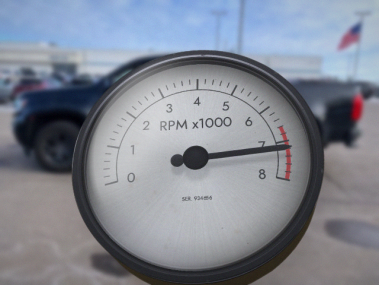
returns 7200rpm
